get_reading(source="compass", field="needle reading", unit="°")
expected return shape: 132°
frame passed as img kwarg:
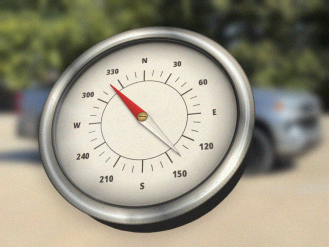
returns 320°
